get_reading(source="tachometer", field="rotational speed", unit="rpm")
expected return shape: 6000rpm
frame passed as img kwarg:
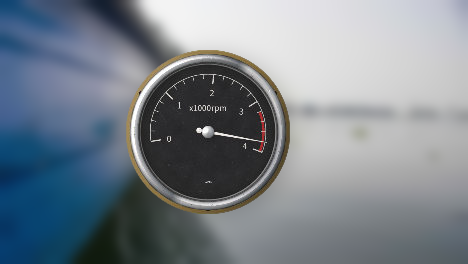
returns 3800rpm
